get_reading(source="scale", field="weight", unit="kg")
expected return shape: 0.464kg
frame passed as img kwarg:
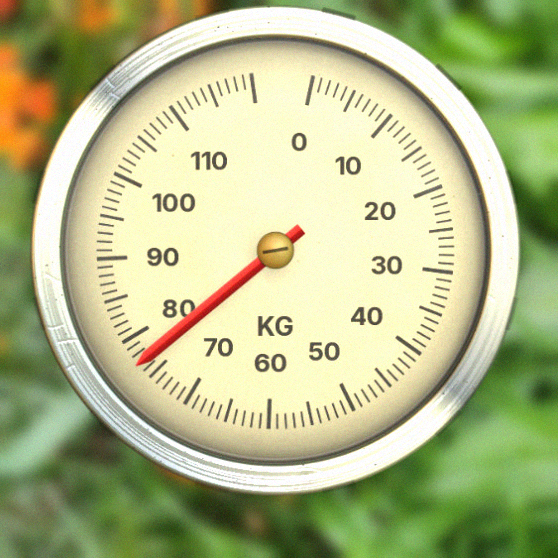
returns 77kg
